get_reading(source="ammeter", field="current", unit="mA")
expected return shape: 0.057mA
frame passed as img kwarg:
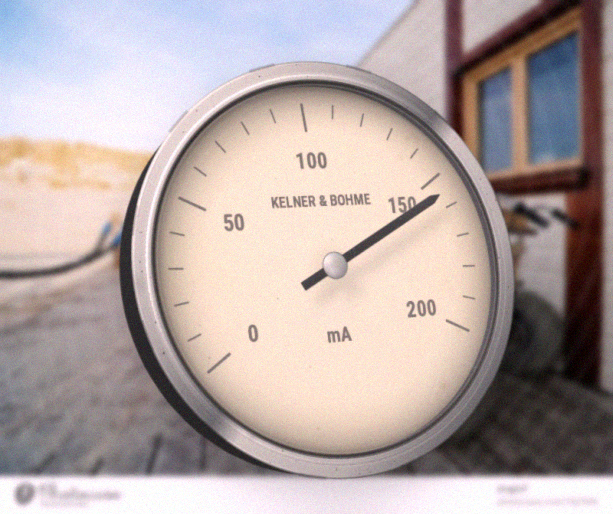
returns 155mA
